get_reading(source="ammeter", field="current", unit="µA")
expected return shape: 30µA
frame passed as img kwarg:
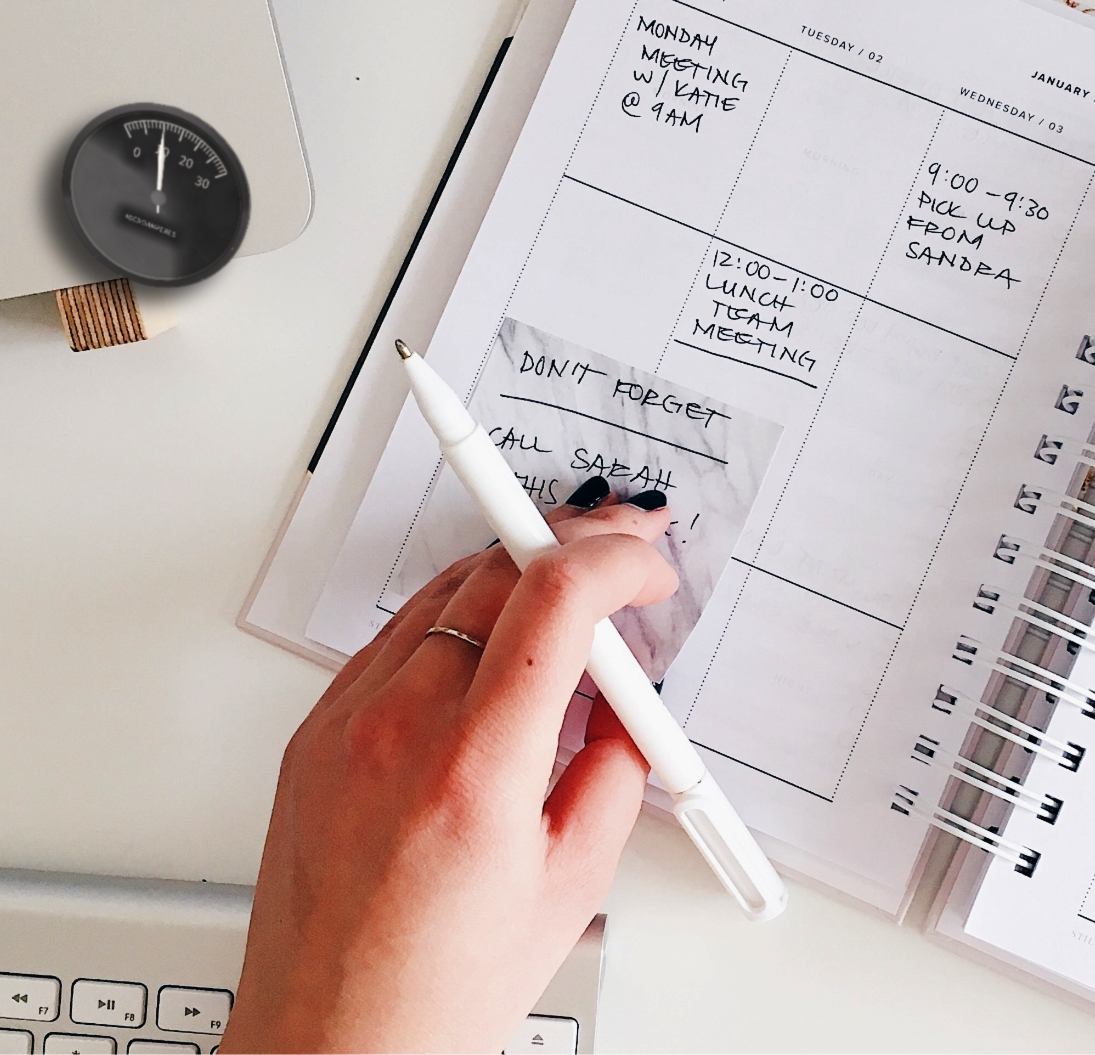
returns 10µA
